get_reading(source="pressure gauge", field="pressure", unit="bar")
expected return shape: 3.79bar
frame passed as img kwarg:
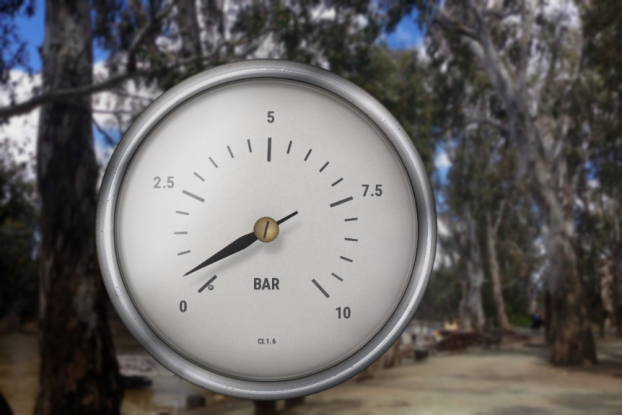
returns 0.5bar
